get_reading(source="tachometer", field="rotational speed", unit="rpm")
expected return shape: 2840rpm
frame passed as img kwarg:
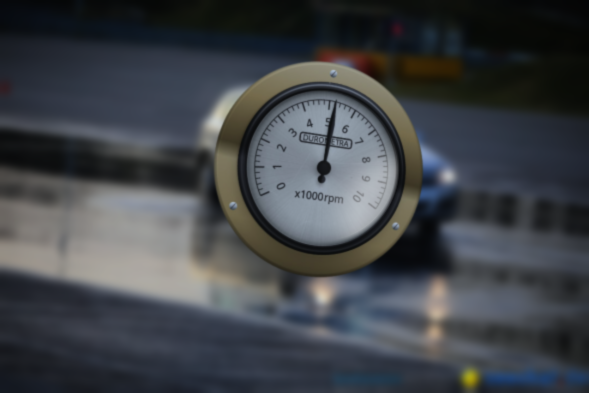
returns 5200rpm
